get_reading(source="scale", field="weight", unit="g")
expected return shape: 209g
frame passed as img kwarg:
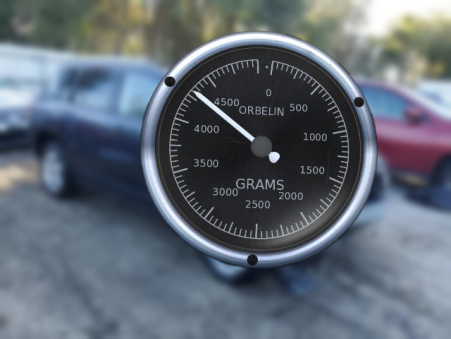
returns 4300g
